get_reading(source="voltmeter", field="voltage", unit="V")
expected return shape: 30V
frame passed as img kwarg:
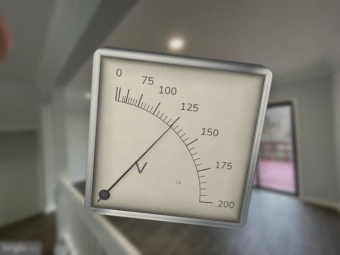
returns 125V
